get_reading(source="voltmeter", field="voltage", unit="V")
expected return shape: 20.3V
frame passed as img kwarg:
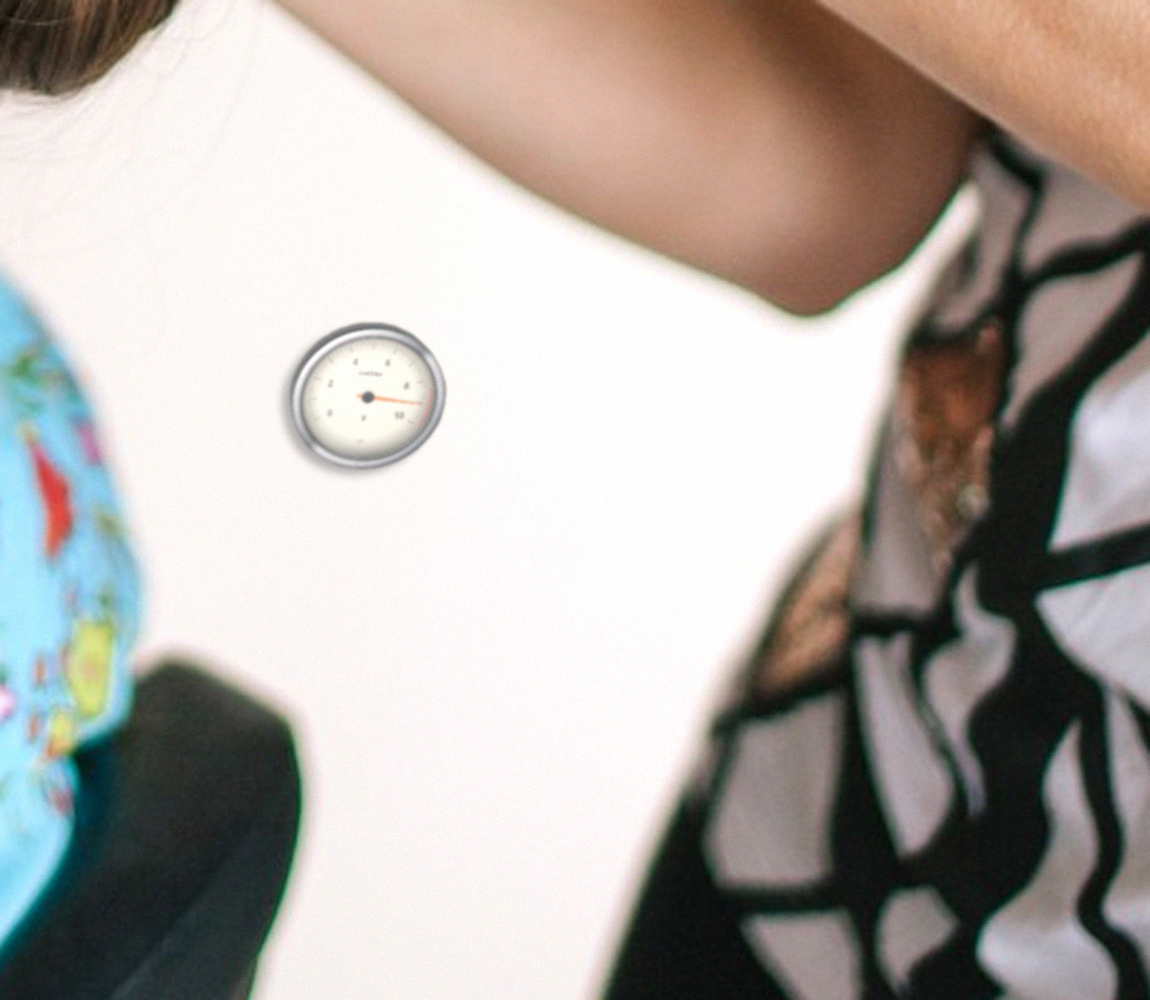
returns 9V
